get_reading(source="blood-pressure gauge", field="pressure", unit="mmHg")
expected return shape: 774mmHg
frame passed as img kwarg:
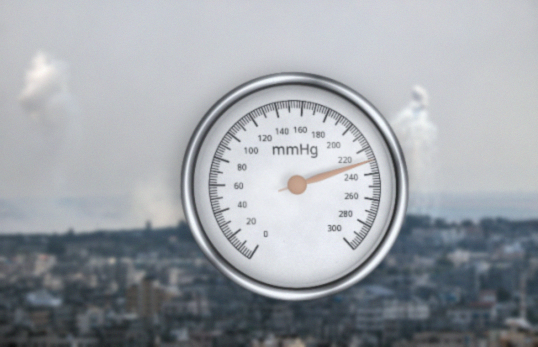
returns 230mmHg
